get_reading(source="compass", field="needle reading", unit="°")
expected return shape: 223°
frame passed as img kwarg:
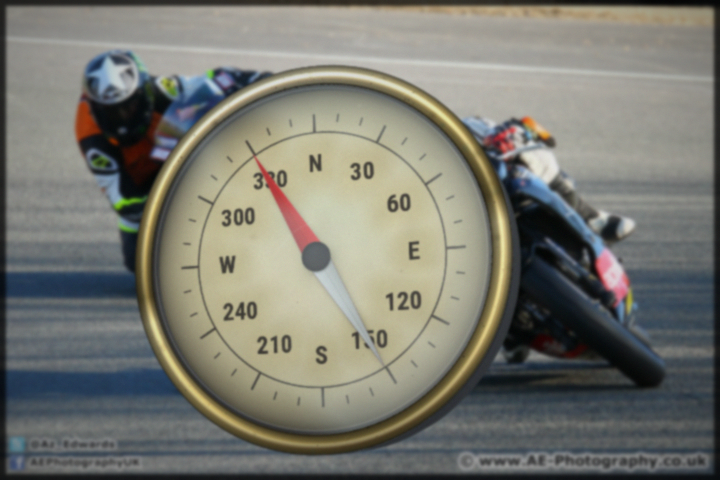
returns 330°
